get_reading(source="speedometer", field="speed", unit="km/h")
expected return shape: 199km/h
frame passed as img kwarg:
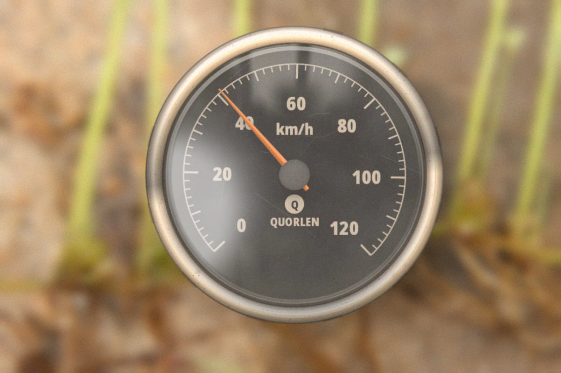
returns 41km/h
